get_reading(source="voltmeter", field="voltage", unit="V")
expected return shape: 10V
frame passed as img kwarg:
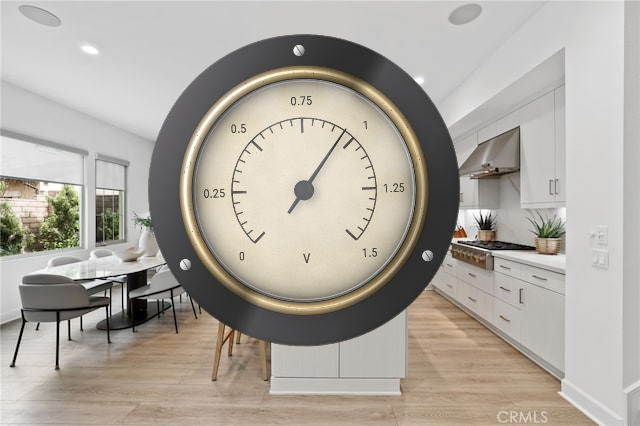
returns 0.95V
